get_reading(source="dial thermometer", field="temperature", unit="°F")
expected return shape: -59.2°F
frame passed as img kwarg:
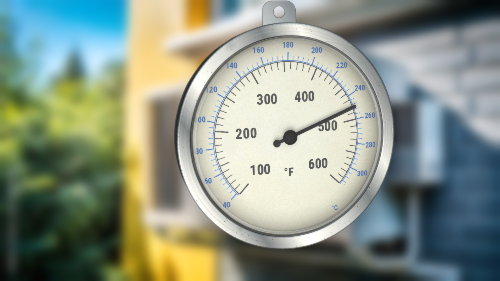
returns 480°F
